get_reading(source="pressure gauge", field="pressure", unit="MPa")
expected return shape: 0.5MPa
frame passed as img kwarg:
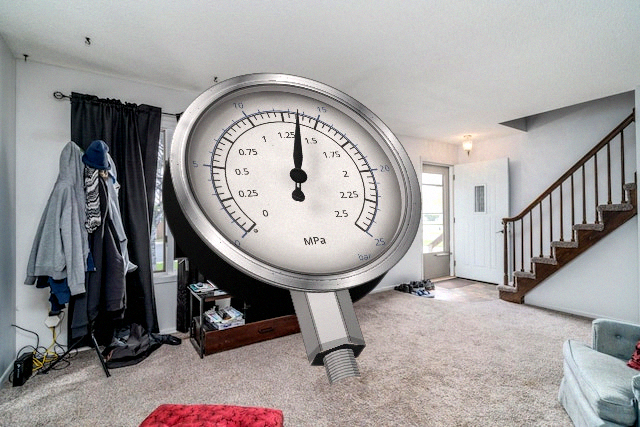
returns 1.35MPa
